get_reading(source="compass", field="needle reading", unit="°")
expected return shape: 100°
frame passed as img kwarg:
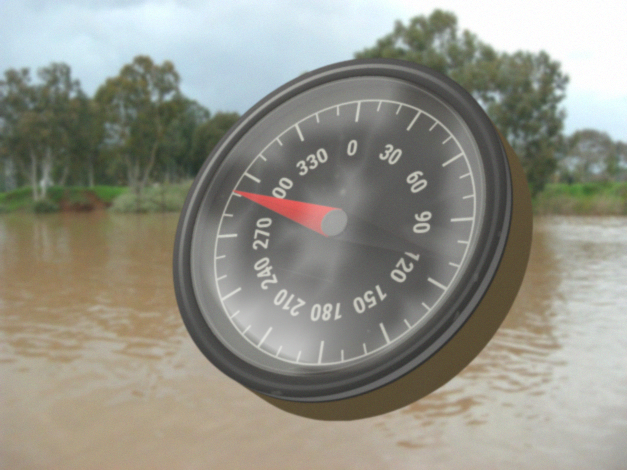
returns 290°
